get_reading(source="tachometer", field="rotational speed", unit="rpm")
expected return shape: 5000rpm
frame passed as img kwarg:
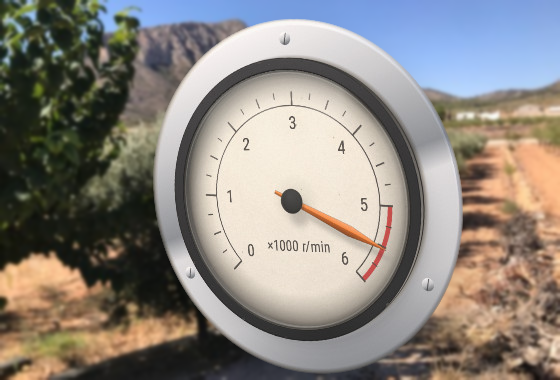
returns 5500rpm
